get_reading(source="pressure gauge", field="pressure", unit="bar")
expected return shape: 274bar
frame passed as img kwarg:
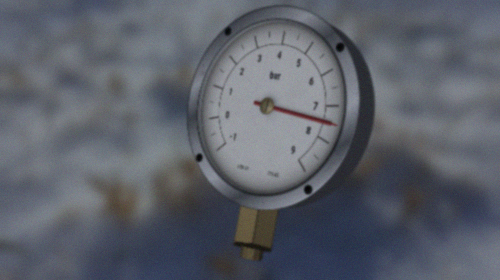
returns 7.5bar
